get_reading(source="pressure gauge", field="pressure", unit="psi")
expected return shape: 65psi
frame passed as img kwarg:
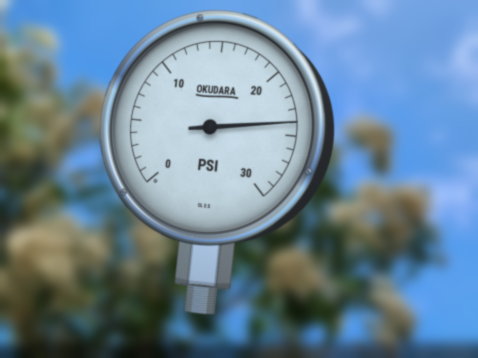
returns 24psi
